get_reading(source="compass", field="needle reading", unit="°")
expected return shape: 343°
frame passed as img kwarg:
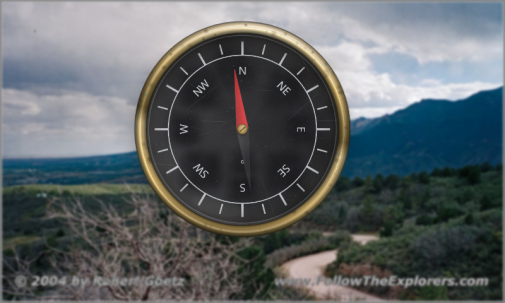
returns 352.5°
